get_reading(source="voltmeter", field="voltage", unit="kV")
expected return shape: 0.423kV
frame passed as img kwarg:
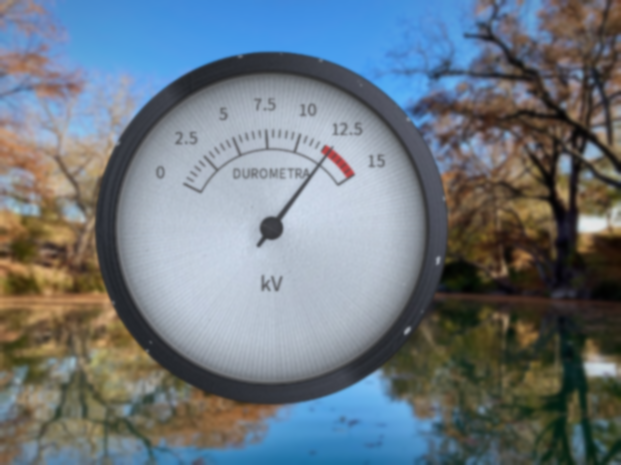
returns 12.5kV
